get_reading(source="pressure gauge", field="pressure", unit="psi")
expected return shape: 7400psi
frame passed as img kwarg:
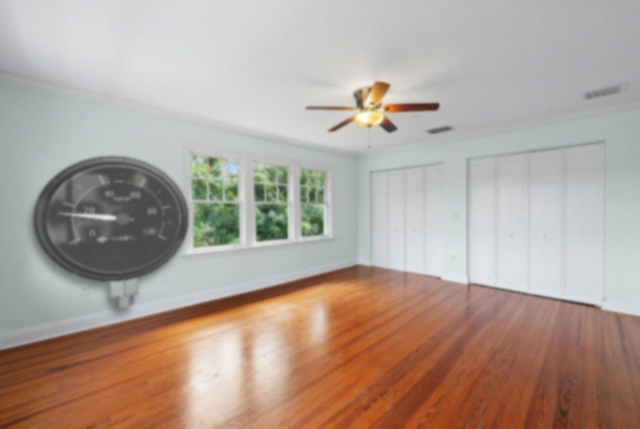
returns 15psi
